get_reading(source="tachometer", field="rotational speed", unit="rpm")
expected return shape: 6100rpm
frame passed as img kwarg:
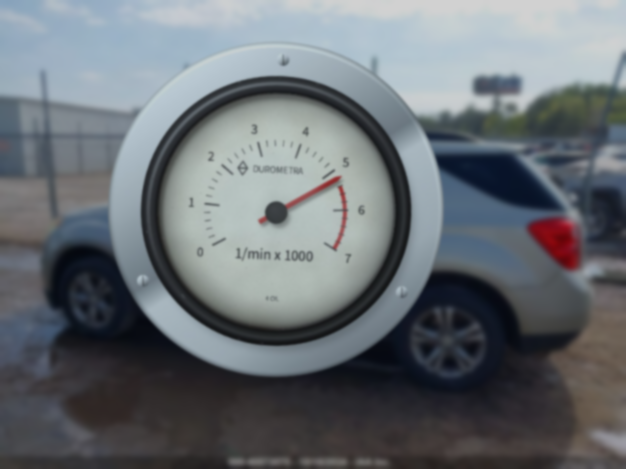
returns 5200rpm
